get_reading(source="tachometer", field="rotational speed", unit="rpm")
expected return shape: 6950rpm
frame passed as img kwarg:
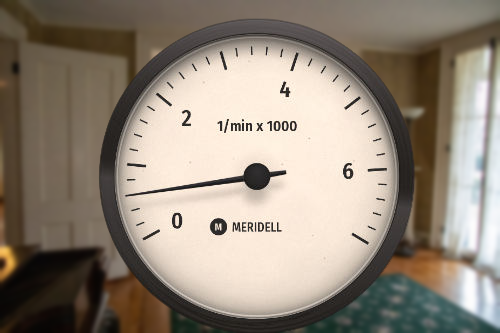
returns 600rpm
